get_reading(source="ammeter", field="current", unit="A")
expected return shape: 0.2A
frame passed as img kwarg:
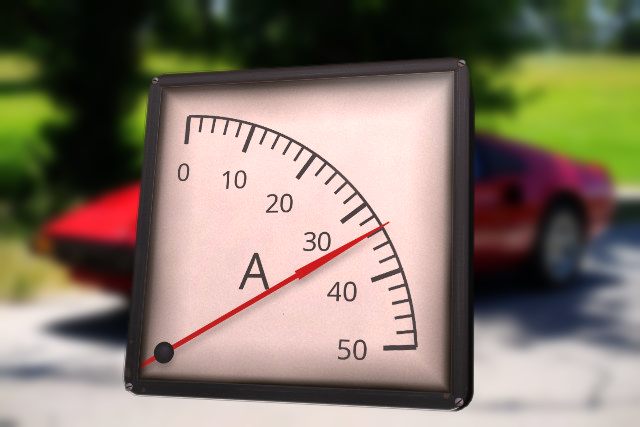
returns 34A
